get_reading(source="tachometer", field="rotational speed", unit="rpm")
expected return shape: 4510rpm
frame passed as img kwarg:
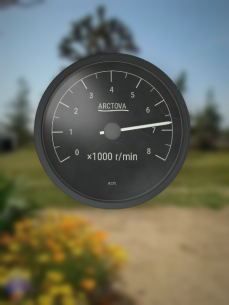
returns 6750rpm
